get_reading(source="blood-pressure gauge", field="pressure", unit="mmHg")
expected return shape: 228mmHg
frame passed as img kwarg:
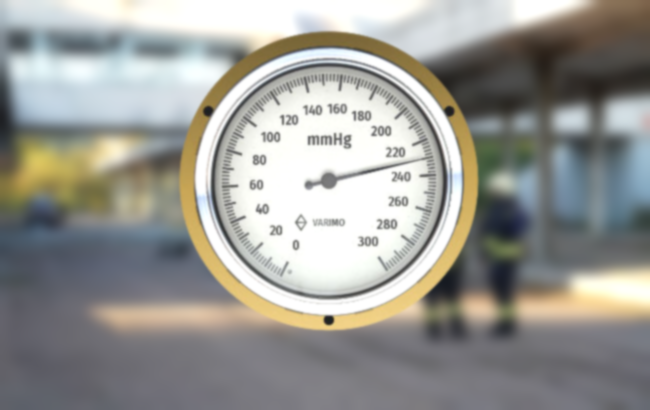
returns 230mmHg
